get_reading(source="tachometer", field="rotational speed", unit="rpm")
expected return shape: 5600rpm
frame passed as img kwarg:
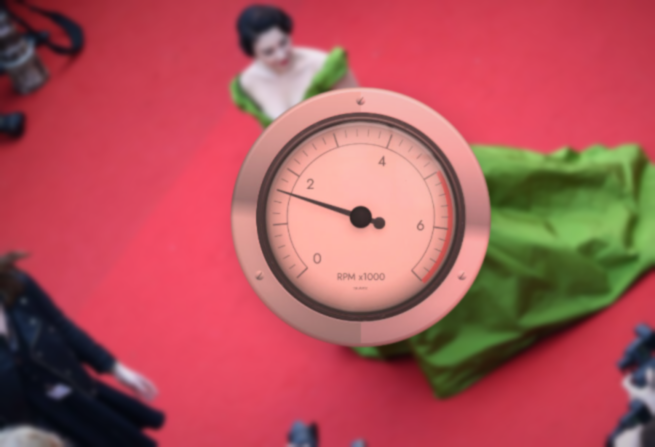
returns 1600rpm
